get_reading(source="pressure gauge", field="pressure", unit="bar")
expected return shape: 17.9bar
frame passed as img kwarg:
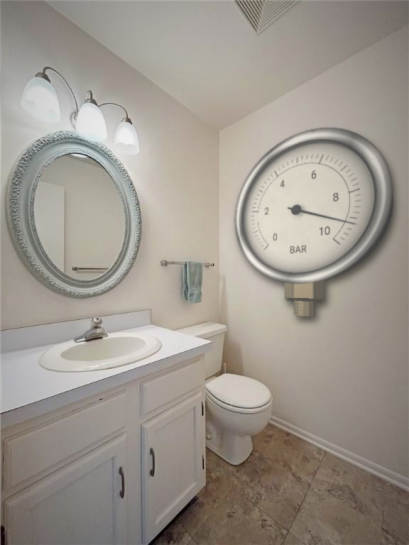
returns 9.2bar
